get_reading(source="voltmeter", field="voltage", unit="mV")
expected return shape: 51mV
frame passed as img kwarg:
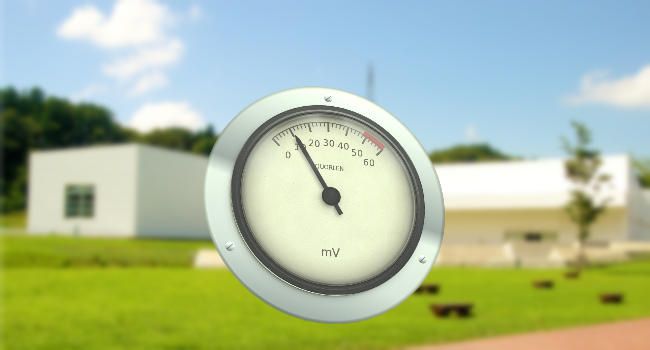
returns 10mV
